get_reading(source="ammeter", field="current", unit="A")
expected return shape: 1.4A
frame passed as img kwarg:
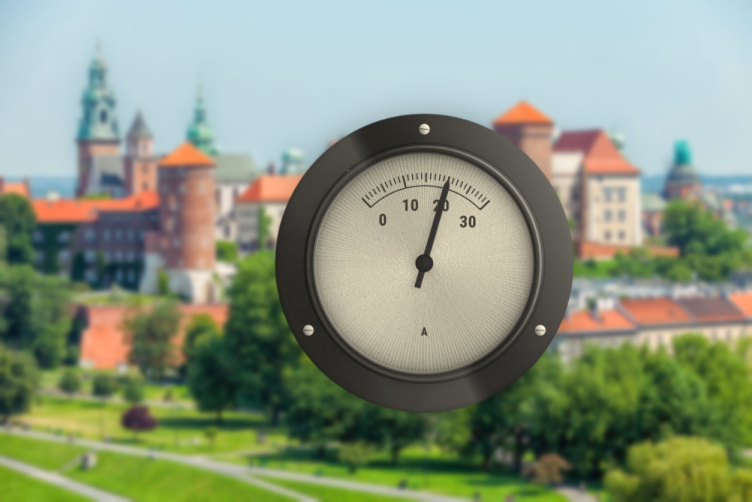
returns 20A
